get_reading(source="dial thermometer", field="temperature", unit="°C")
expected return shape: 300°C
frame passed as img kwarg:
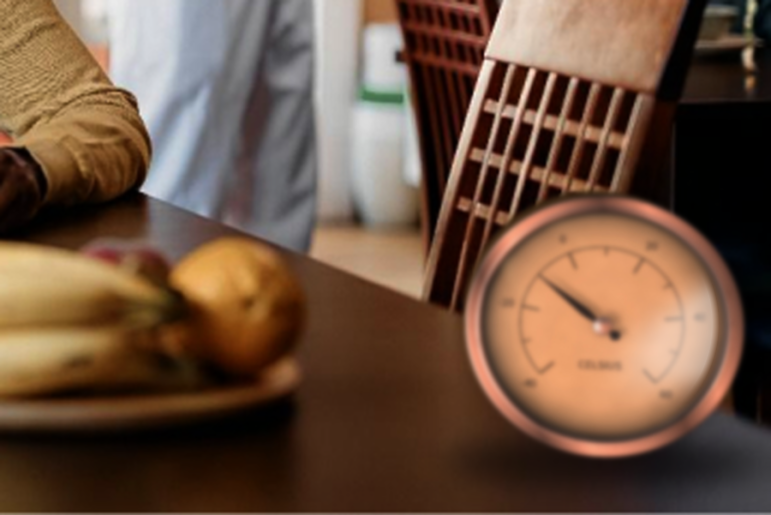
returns -10°C
